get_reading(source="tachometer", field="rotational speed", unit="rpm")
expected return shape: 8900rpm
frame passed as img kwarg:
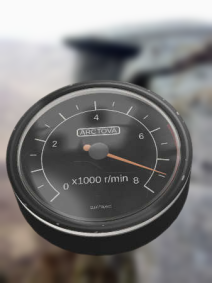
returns 7500rpm
